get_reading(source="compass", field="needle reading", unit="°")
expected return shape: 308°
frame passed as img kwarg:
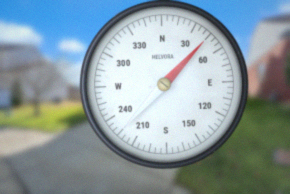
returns 45°
